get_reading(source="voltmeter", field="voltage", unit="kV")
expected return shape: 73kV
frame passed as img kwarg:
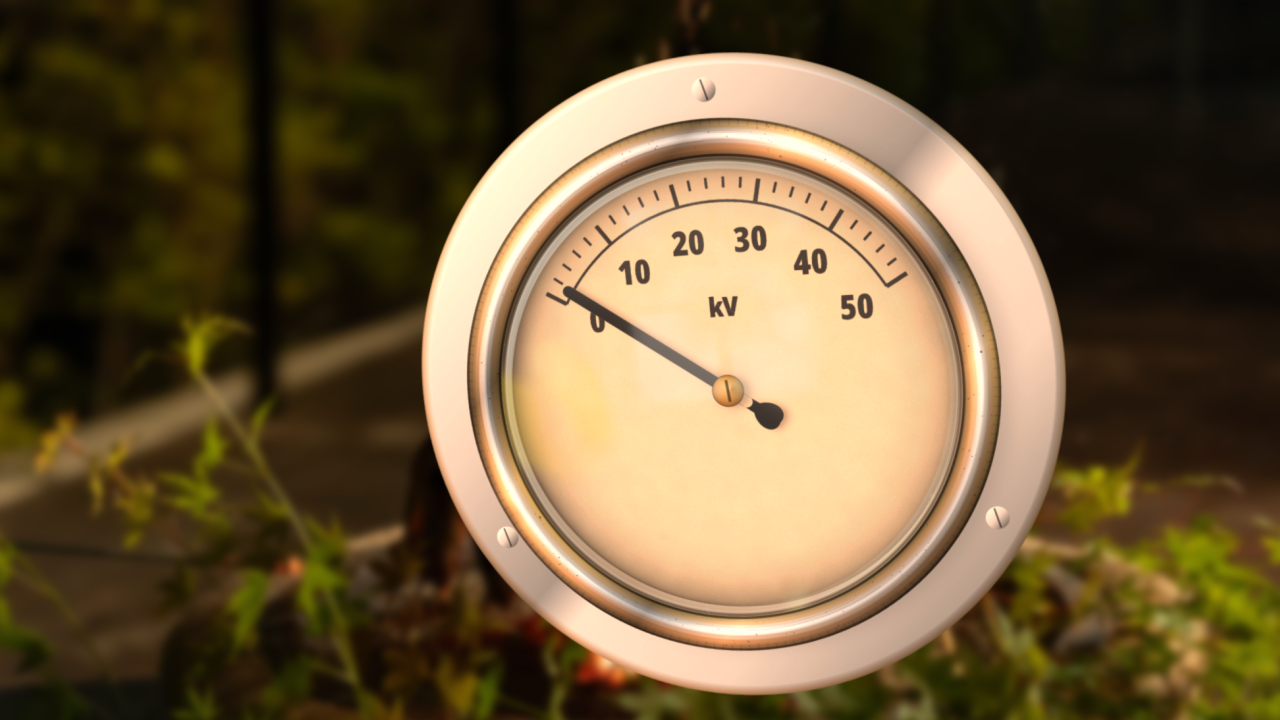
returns 2kV
